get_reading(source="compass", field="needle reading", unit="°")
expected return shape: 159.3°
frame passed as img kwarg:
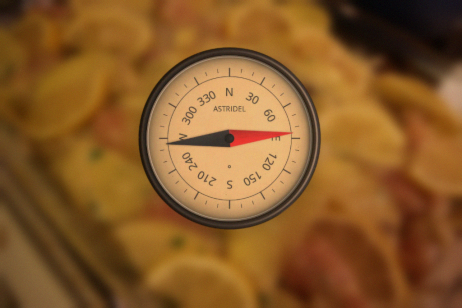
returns 85°
